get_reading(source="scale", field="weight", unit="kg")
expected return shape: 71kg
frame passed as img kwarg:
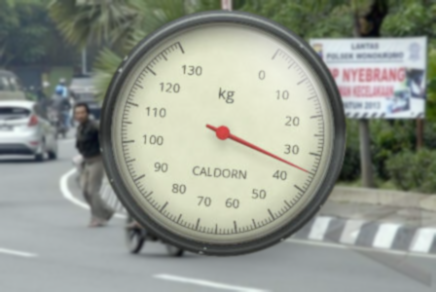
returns 35kg
